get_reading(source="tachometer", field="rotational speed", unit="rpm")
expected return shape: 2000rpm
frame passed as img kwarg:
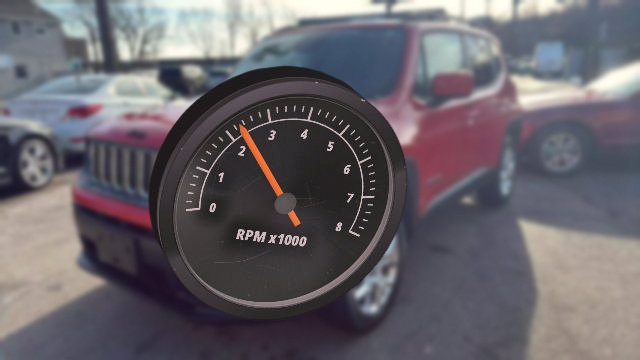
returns 2300rpm
